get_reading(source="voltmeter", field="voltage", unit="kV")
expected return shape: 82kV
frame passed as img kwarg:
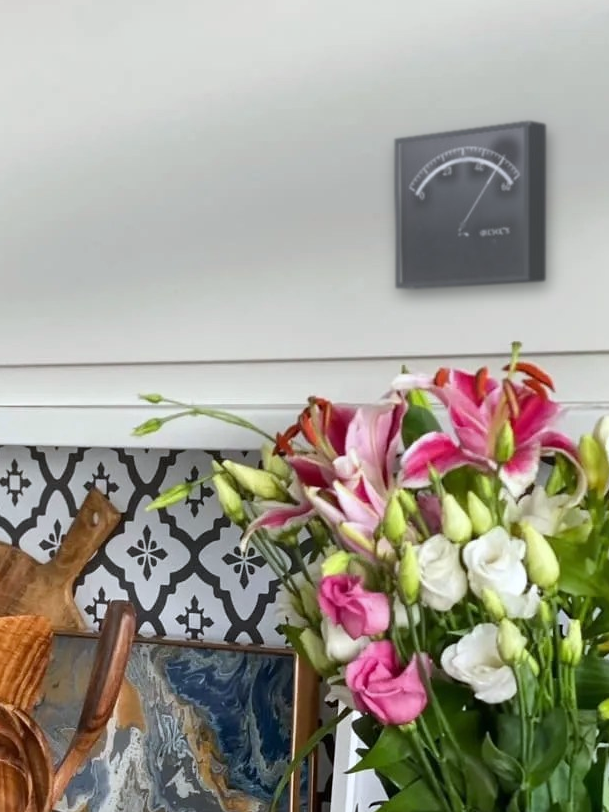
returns 50kV
